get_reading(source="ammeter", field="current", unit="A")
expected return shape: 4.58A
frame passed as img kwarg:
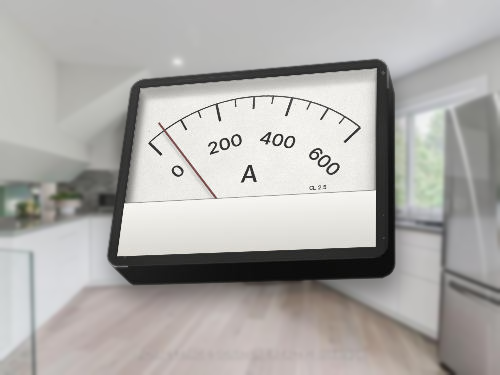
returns 50A
